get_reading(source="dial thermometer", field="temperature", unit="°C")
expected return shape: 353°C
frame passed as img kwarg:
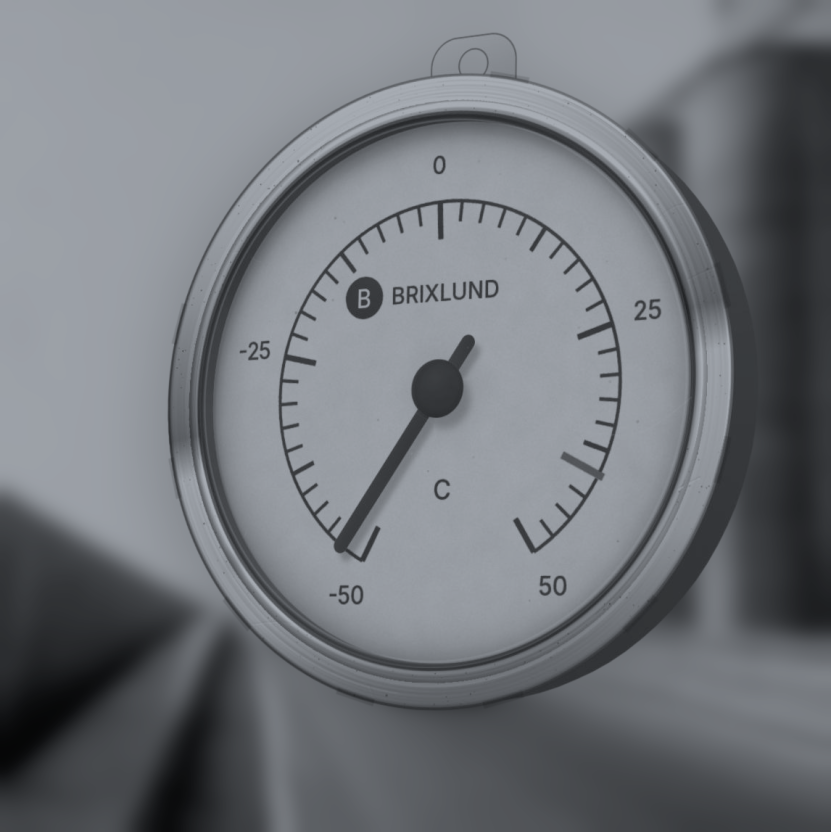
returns -47.5°C
